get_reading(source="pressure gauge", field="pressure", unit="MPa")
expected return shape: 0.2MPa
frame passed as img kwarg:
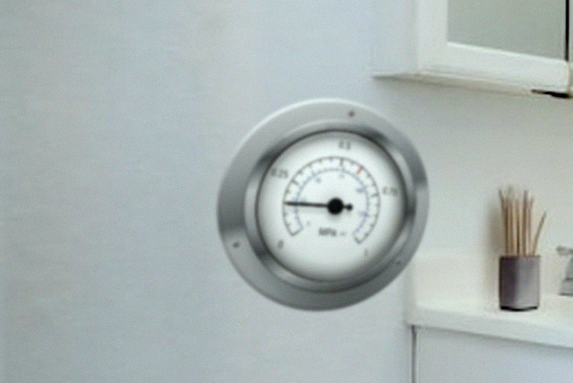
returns 0.15MPa
